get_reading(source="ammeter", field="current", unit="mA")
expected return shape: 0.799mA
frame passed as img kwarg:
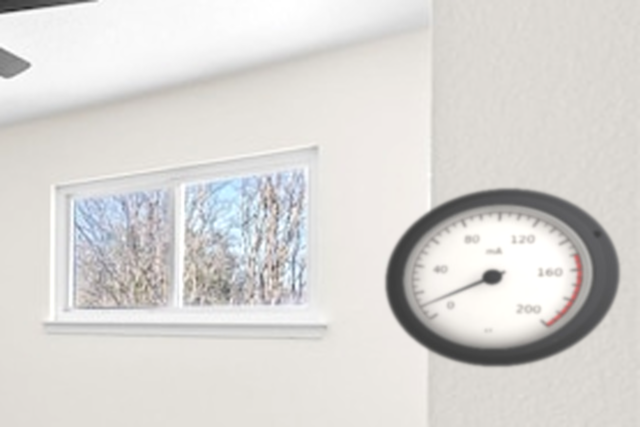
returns 10mA
